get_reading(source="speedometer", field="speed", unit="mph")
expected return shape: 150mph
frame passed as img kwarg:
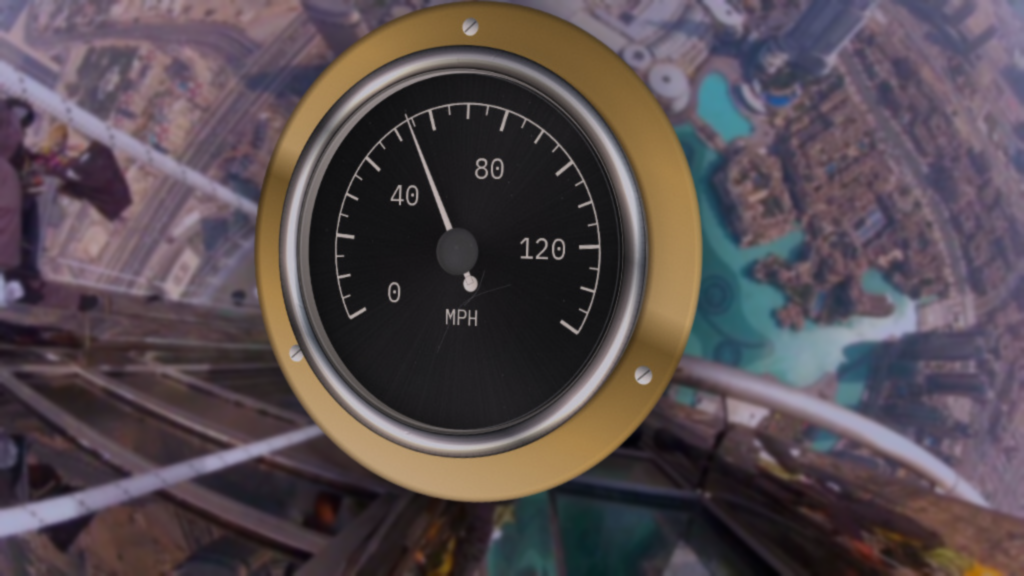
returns 55mph
